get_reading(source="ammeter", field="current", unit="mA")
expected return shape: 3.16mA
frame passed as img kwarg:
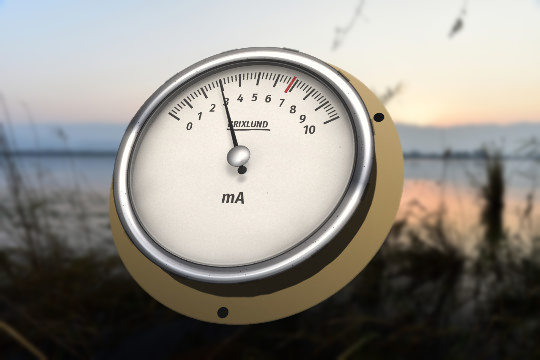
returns 3mA
